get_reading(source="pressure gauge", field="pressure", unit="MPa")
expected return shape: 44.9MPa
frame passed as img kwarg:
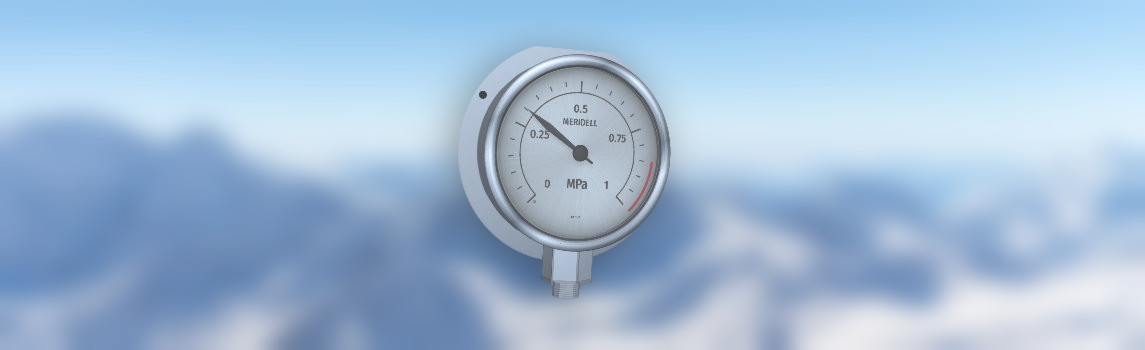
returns 0.3MPa
